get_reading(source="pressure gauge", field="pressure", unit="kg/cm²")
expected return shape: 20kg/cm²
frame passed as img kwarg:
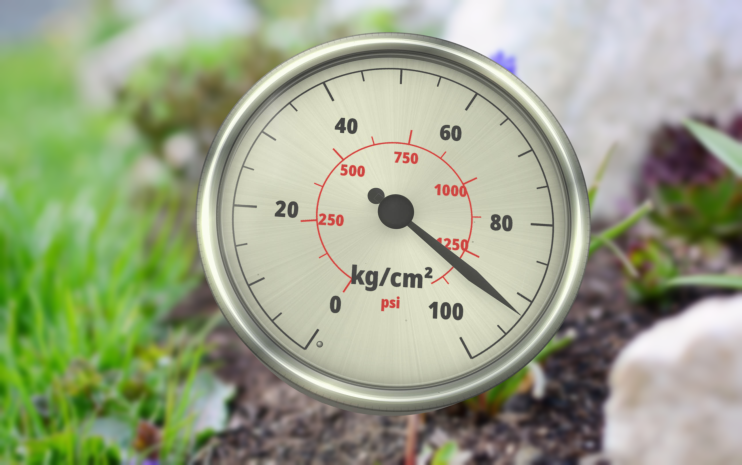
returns 92.5kg/cm²
